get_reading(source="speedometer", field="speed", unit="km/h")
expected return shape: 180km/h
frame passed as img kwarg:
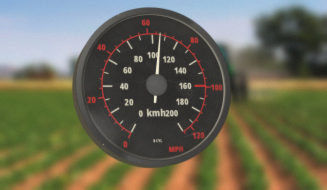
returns 105km/h
